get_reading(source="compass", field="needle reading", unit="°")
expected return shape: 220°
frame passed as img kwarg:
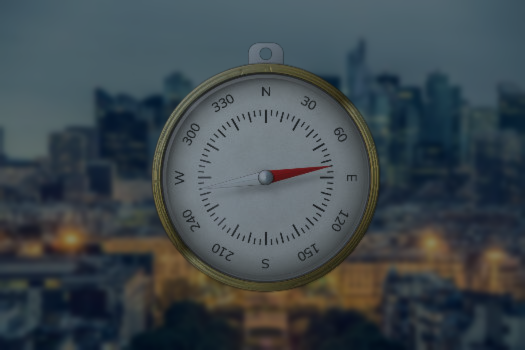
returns 80°
